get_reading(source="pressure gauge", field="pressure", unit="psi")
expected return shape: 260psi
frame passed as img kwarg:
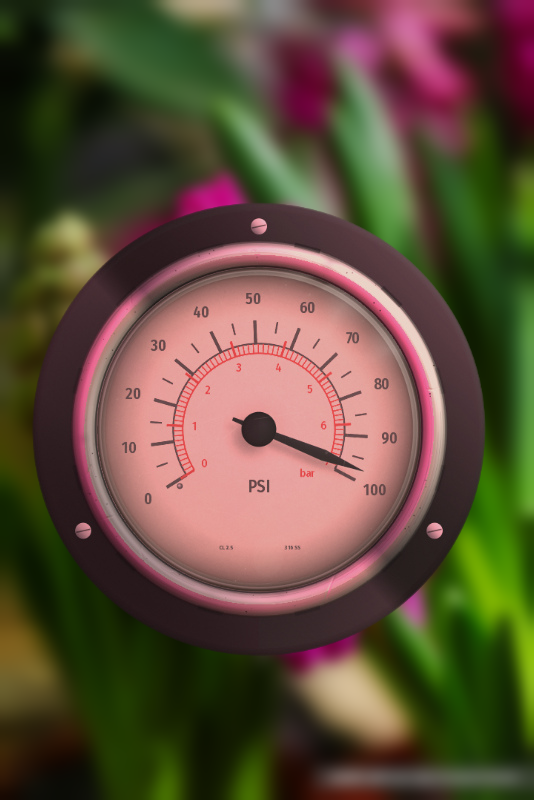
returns 97.5psi
